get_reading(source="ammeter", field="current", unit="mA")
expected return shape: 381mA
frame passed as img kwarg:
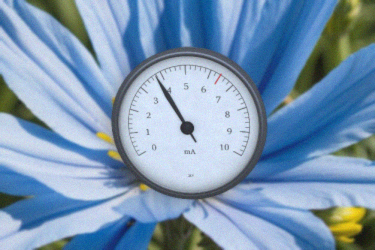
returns 3.8mA
